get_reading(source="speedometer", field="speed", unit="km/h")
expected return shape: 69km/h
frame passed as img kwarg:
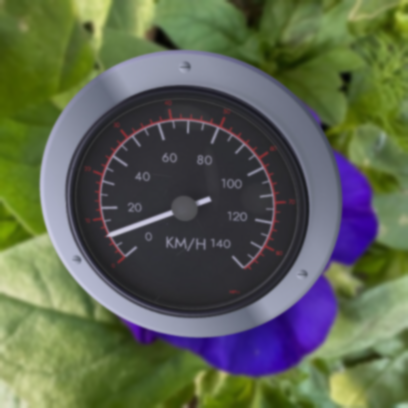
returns 10km/h
